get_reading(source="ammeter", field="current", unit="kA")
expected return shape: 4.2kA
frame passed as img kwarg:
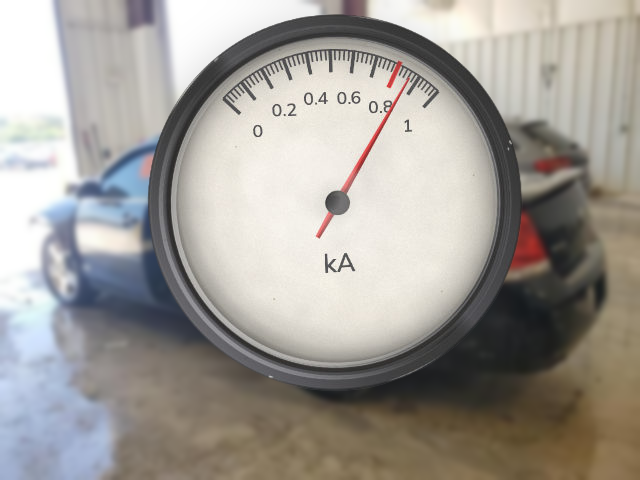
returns 0.86kA
